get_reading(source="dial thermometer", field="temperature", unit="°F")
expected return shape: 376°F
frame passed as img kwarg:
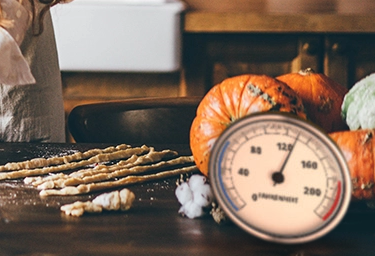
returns 130°F
